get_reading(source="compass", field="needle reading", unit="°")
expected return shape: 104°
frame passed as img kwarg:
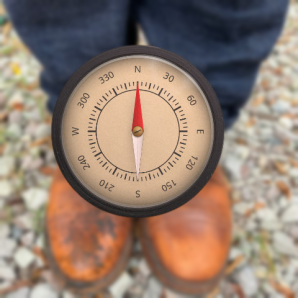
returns 0°
